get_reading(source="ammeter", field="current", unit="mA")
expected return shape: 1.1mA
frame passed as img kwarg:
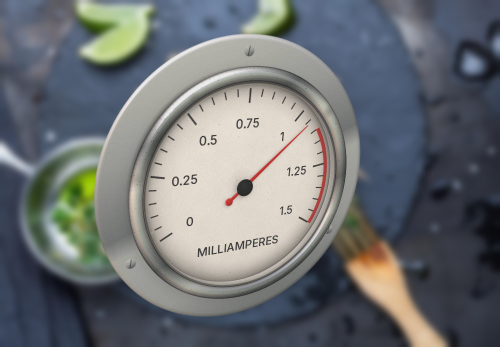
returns 1.05mA
